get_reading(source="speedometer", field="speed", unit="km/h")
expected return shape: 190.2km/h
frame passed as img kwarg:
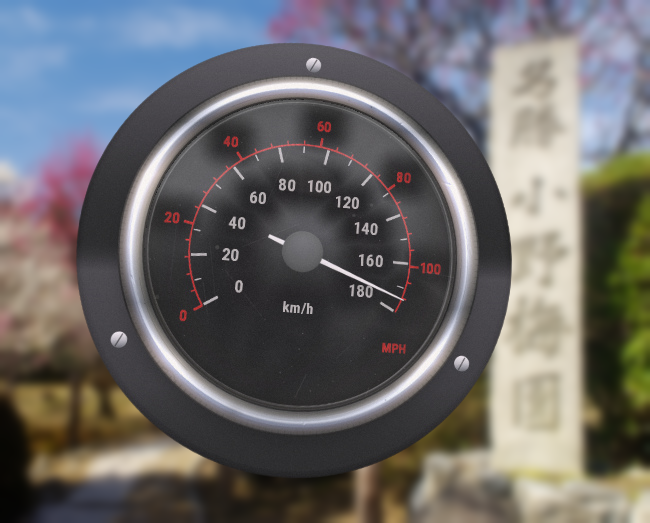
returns 175km/h
